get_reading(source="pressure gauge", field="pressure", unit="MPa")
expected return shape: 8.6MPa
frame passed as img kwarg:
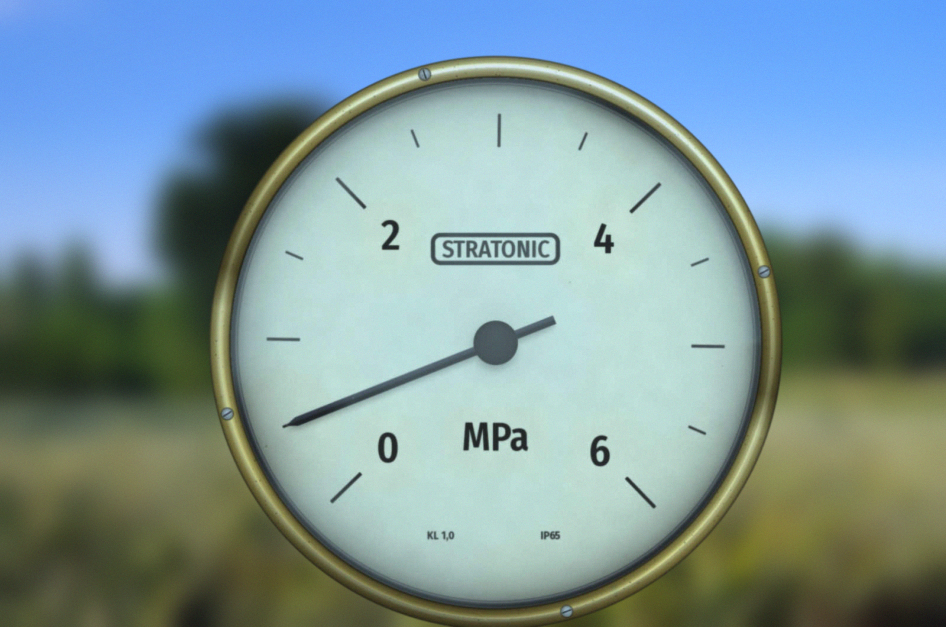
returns 0.5MPa
